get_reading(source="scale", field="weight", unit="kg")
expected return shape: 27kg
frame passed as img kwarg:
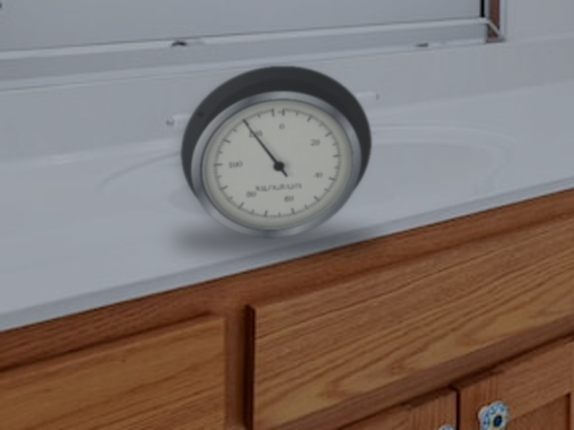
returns 120kg
